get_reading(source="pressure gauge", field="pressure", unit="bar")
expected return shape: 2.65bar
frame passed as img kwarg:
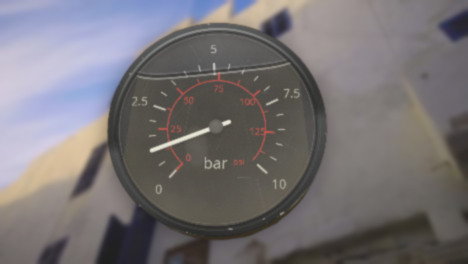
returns 1bar
